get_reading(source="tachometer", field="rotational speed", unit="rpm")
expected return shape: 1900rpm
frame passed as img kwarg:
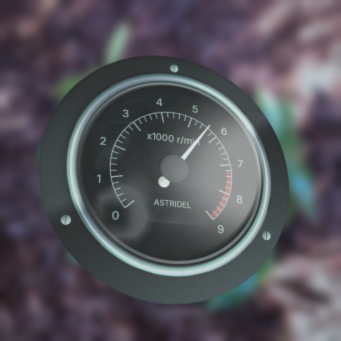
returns 5600rpm
